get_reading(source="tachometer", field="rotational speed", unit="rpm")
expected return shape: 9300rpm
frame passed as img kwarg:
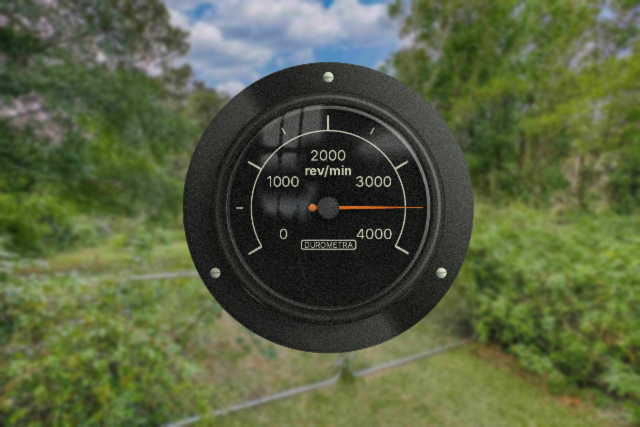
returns 3500rpm
